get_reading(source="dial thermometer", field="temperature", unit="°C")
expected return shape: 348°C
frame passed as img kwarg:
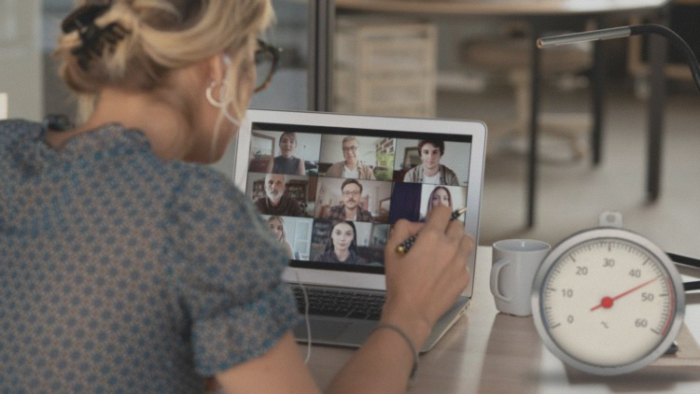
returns 45°C
